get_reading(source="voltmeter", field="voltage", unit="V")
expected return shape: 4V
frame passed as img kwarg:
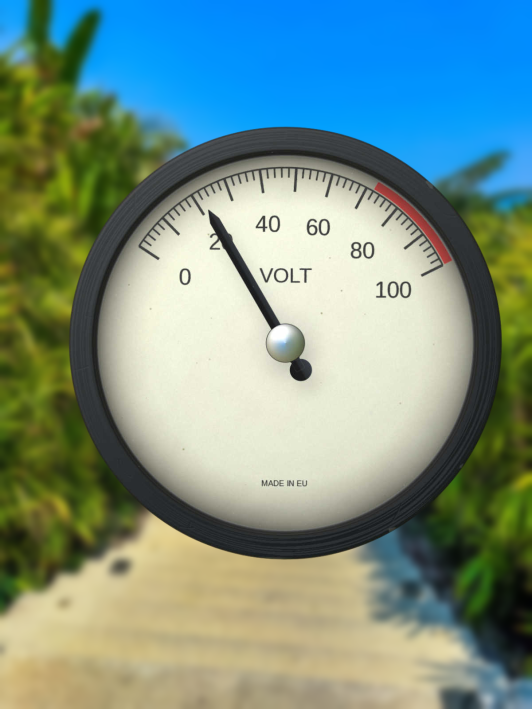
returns 22V
